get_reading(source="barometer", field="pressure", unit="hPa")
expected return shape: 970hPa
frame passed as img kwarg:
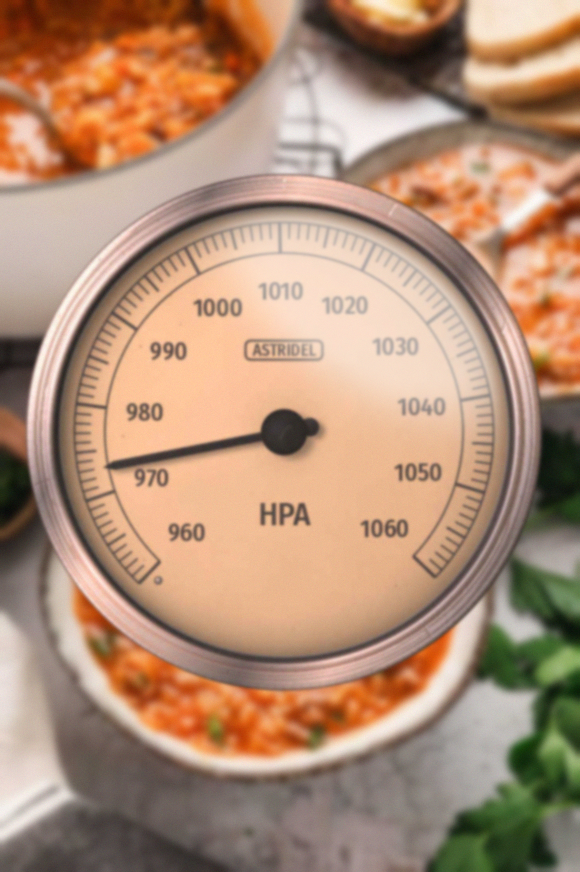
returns 973hPa
